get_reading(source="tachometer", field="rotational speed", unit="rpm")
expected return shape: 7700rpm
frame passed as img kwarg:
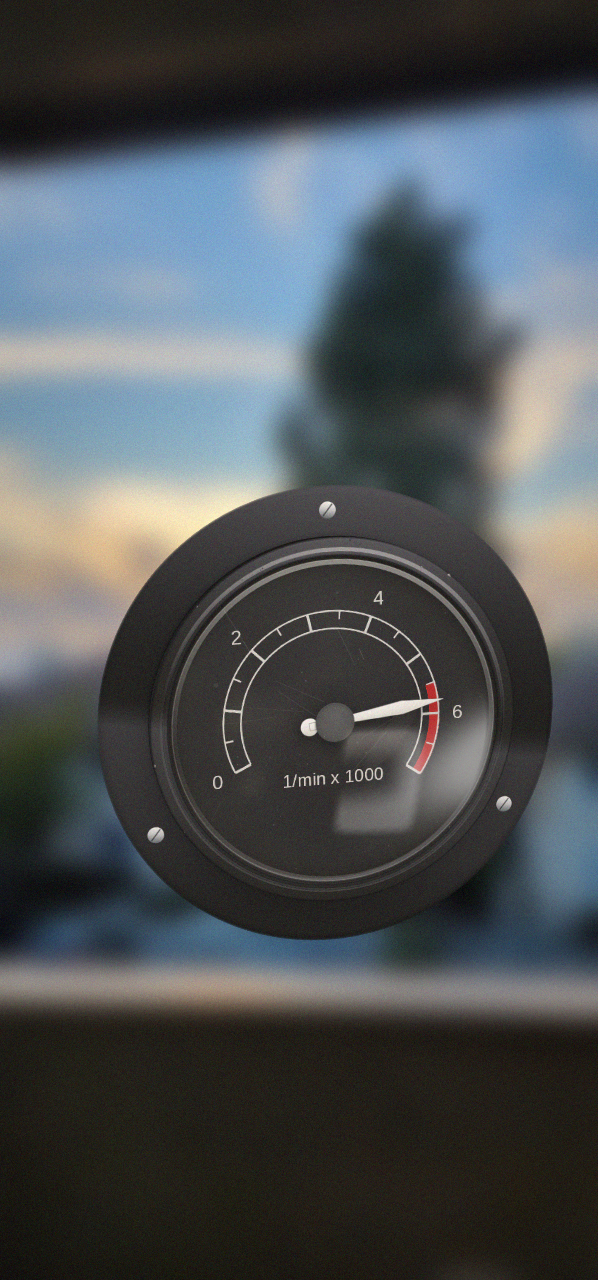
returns 5750rpm
